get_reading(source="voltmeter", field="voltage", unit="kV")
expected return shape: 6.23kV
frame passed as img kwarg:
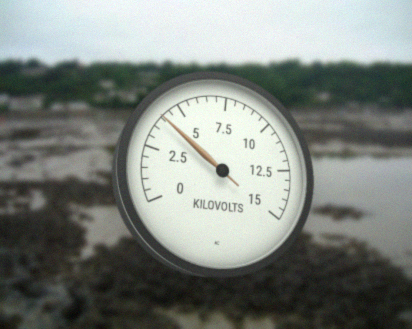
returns 4kV
